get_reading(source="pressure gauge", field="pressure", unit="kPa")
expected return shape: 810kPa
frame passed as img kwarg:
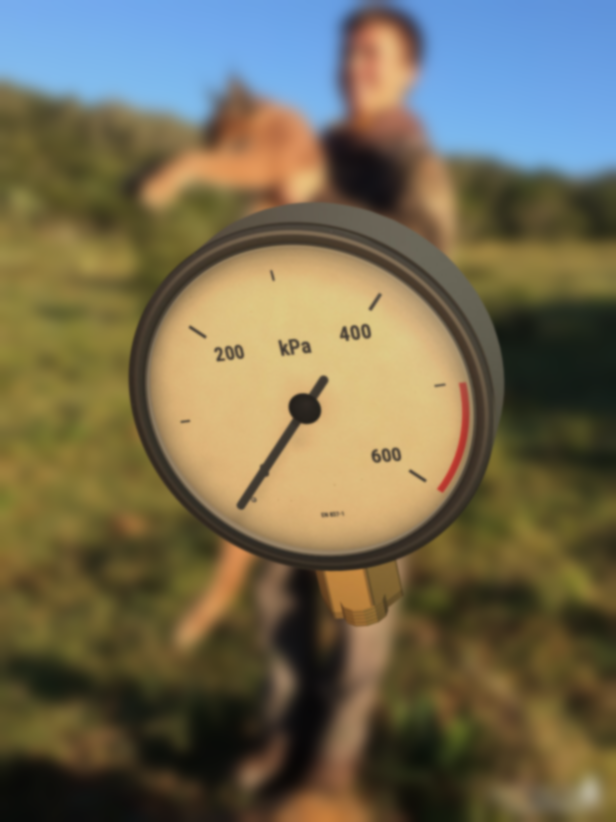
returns 0kPa
